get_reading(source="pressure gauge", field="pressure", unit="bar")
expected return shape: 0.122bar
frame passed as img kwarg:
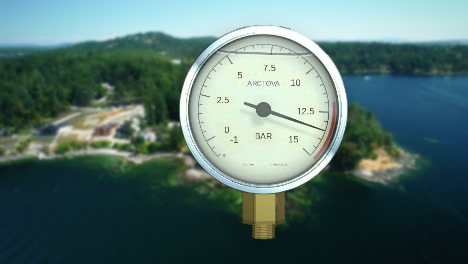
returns 13.5bar
